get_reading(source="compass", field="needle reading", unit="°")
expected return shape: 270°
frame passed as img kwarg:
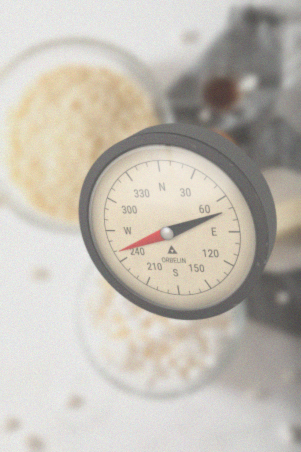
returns 250°
